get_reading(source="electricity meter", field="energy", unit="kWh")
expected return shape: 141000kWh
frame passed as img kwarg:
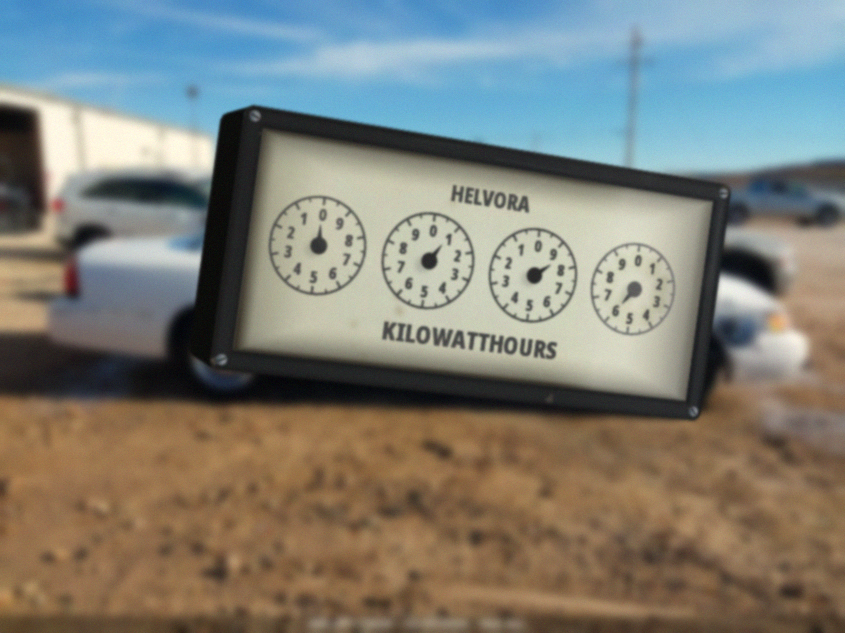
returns 86kWh
